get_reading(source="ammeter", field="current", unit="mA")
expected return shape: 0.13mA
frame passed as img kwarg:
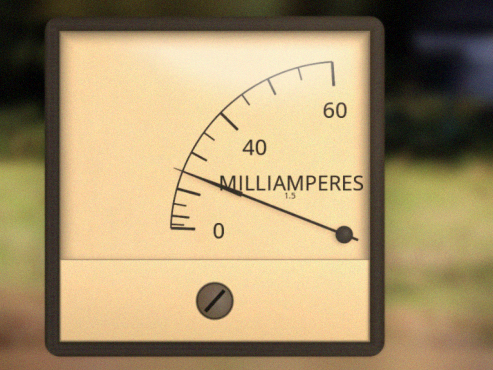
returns 25mA
